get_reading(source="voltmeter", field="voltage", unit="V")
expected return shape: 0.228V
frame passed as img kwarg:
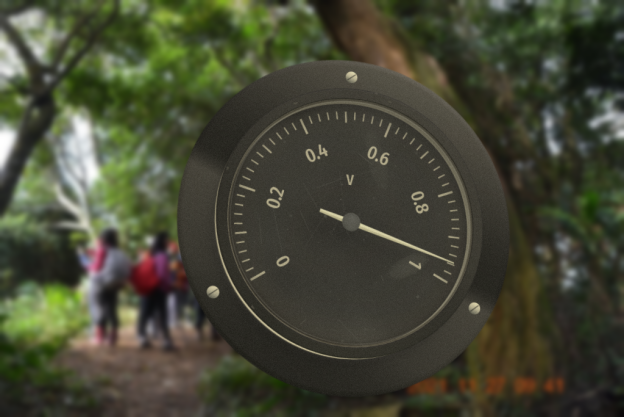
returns 0.96V
